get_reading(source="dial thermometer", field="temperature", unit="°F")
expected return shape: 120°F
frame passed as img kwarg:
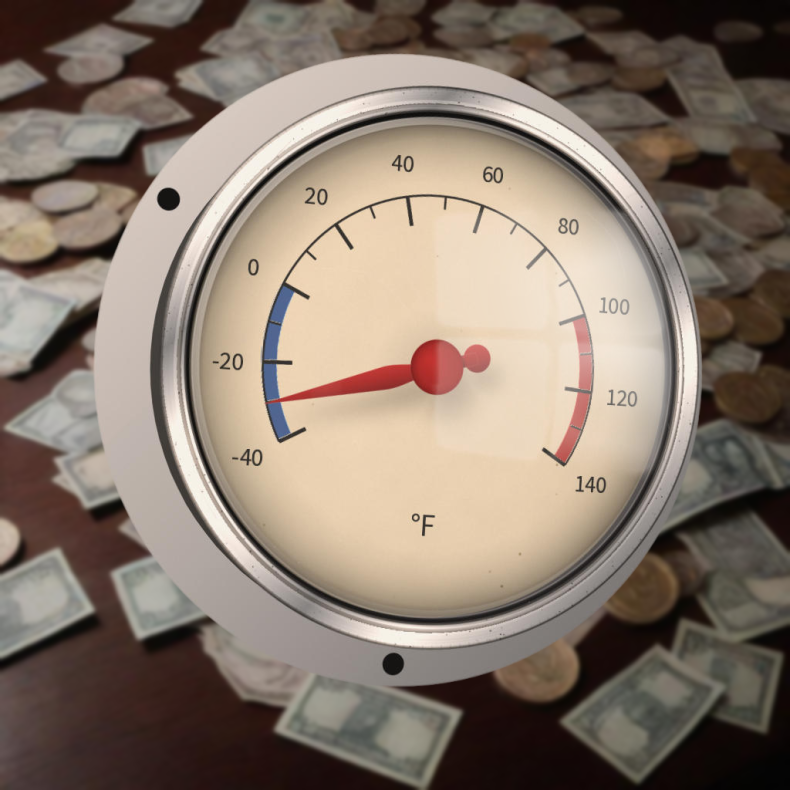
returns -30°F
